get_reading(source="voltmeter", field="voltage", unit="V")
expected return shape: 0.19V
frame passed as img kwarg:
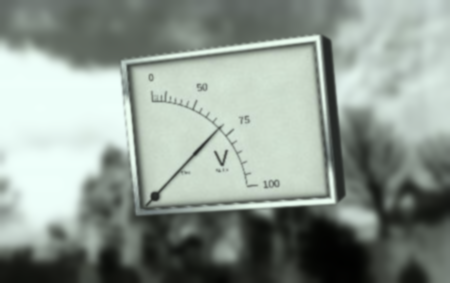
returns 70V
